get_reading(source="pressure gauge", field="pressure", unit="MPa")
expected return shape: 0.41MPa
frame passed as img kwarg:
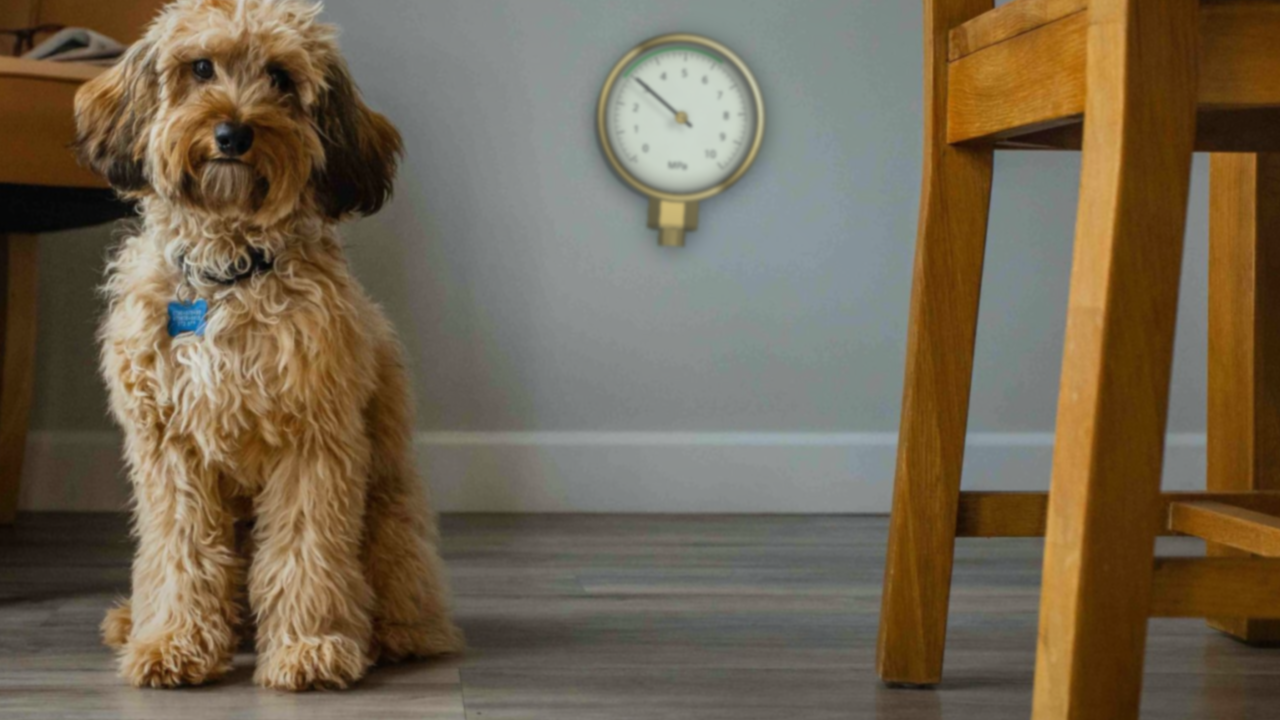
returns 3MPa
